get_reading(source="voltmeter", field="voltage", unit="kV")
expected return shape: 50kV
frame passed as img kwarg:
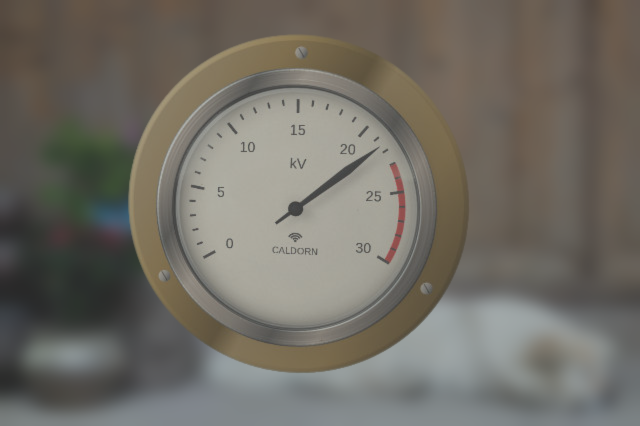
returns 21.5kV
